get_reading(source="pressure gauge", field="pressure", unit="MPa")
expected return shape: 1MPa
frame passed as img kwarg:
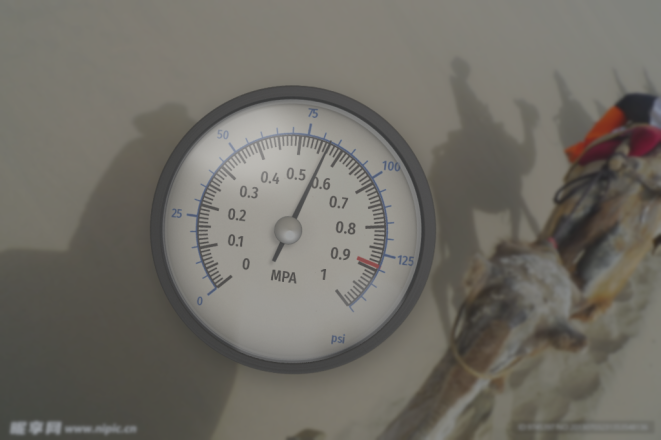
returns 0.57MPa
